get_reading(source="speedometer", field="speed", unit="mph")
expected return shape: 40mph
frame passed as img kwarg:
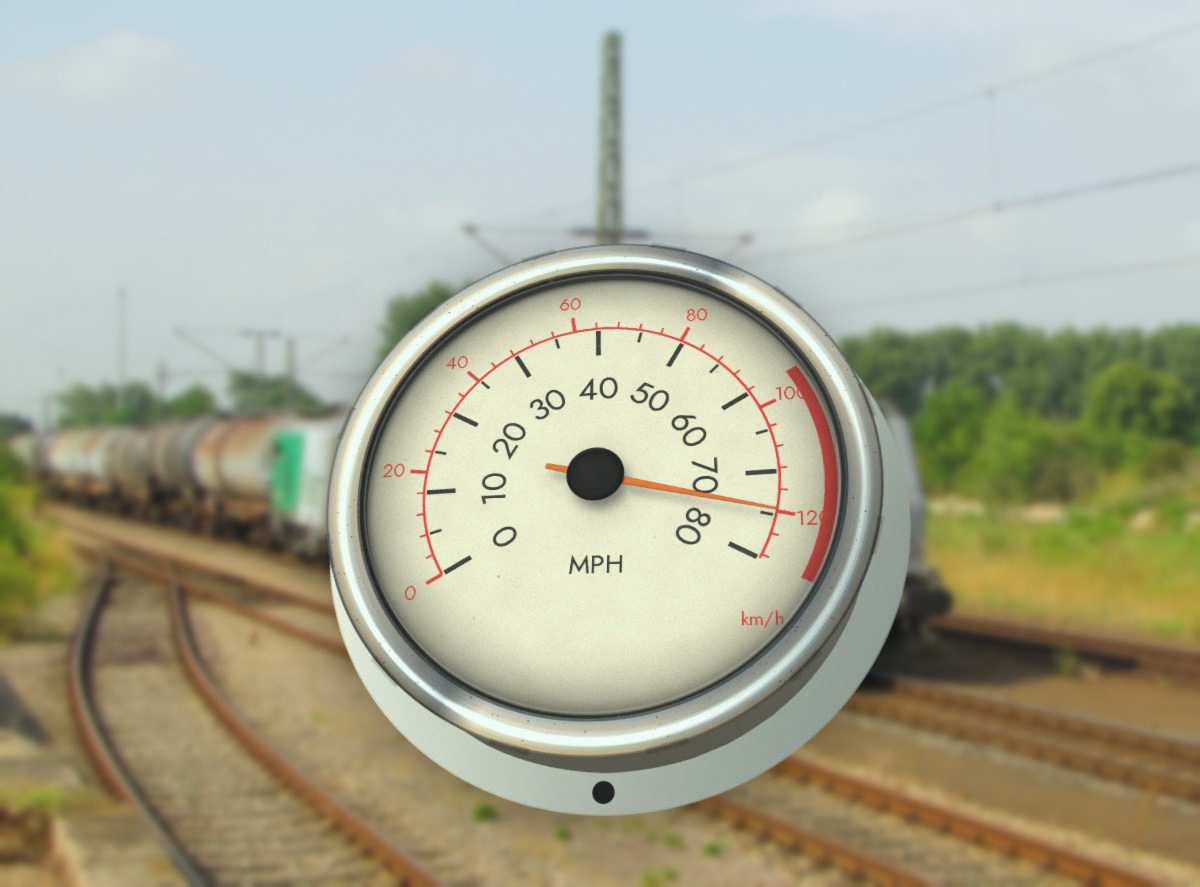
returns 75mph
